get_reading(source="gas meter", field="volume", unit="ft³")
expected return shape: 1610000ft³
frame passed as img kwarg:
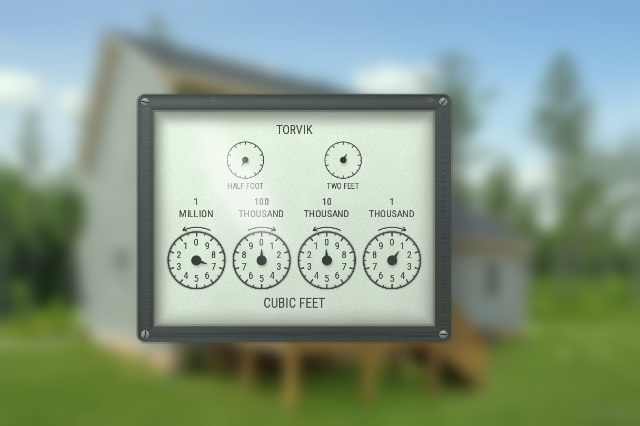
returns 700100ft³
